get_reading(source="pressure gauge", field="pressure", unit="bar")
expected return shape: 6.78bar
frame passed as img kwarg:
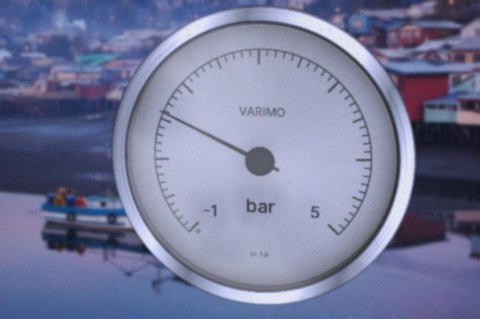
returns 0.6bar
